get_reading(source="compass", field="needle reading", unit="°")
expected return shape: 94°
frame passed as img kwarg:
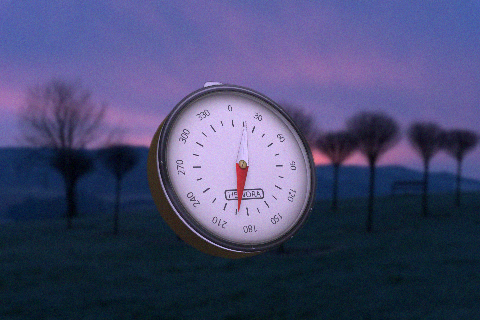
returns 195°
